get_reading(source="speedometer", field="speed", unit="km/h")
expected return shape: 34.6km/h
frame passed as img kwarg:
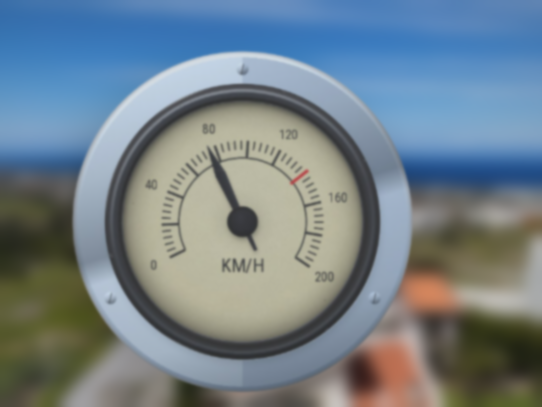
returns 76km/h
